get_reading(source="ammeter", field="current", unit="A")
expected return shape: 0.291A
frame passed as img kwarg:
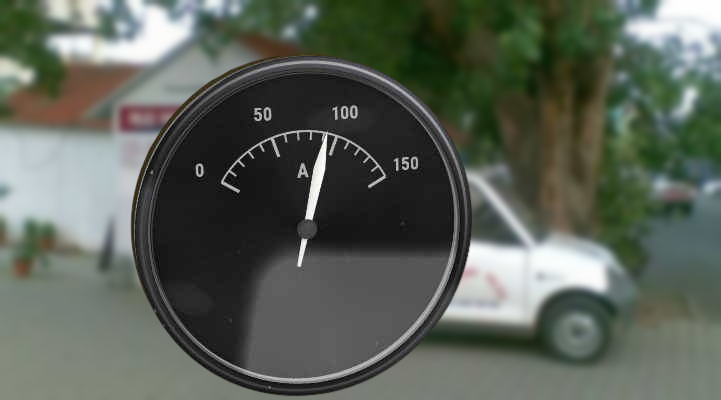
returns 90A
